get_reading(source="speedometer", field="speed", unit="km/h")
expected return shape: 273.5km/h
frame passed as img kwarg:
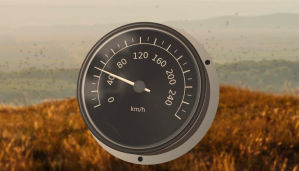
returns 50km/h
